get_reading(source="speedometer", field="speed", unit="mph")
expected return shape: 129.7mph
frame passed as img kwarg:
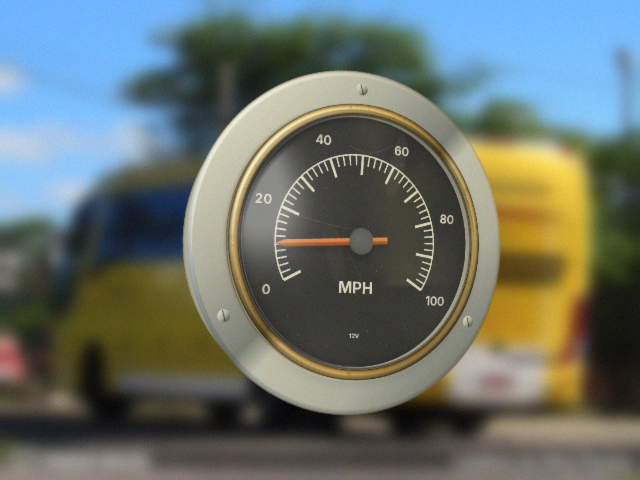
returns 10mph
